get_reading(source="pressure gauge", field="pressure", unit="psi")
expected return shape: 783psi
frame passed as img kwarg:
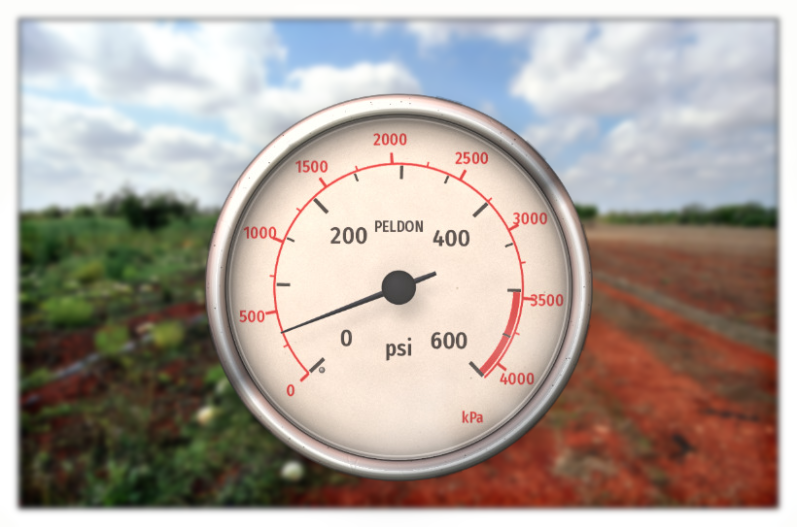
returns 50psi
